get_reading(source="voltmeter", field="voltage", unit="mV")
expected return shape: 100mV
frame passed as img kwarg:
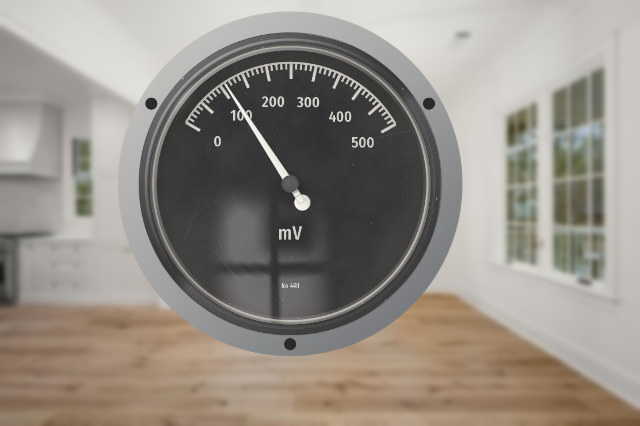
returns 110mV
